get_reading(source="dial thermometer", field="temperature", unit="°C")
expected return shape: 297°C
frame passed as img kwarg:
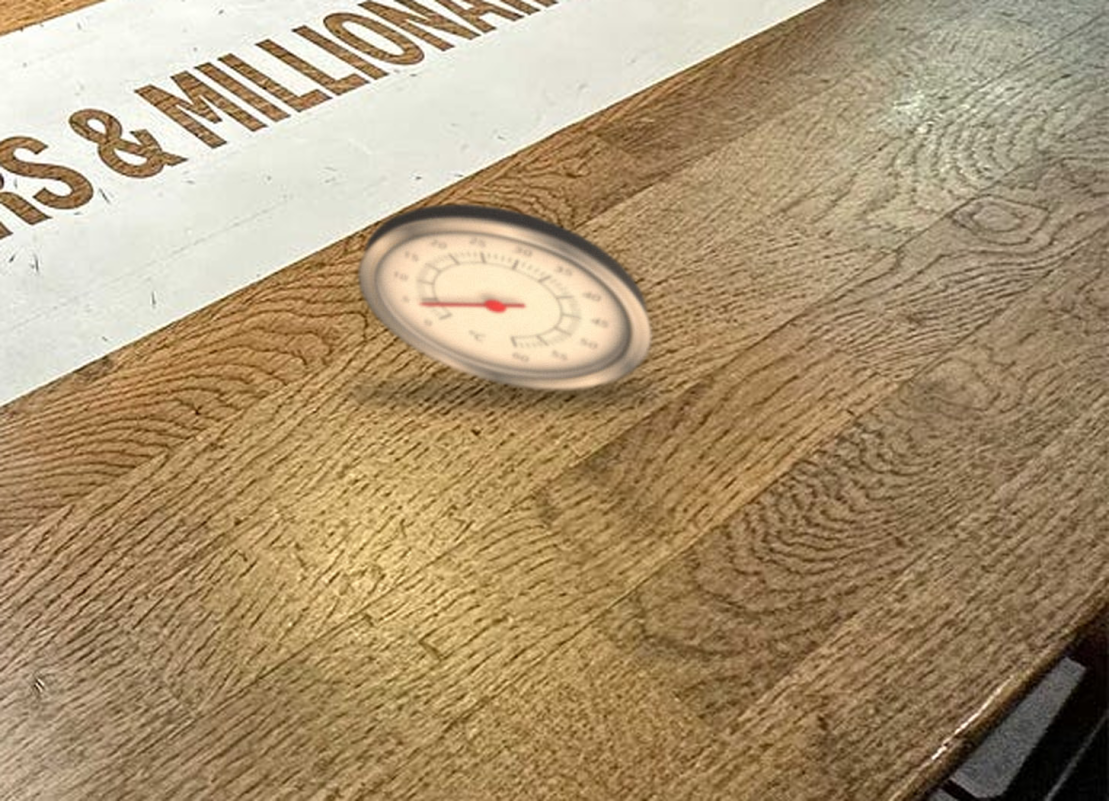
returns 5°C
